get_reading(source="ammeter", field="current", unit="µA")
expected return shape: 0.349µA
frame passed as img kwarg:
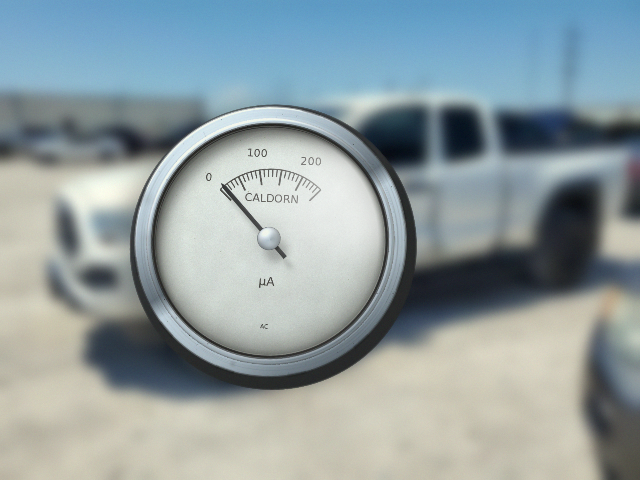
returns 10µA
